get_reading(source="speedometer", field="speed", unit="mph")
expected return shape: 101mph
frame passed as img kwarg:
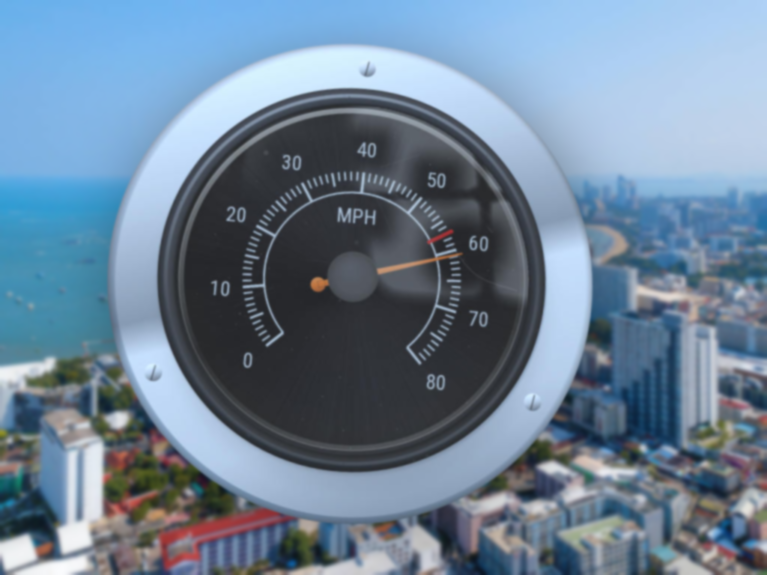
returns 61mph
